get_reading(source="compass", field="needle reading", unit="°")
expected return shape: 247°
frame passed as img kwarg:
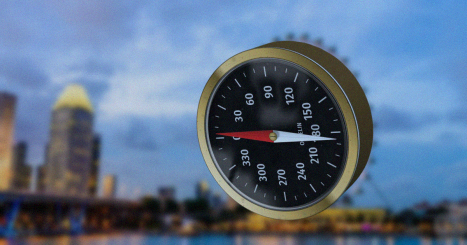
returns 5°
